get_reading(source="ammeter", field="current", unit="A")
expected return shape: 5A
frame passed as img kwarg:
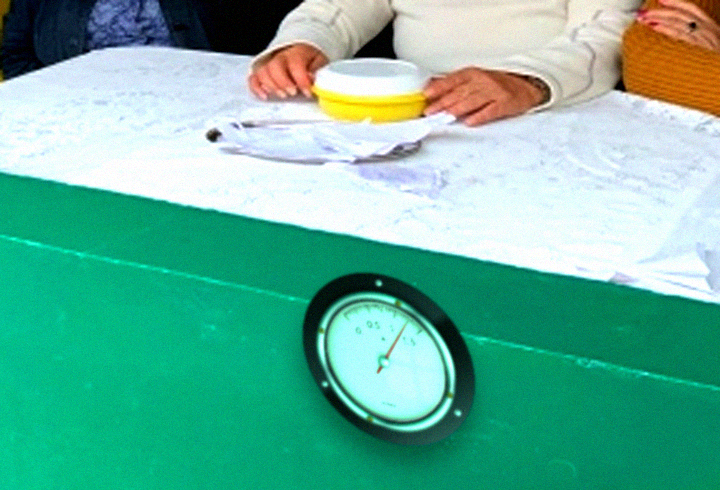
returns 1.25A
